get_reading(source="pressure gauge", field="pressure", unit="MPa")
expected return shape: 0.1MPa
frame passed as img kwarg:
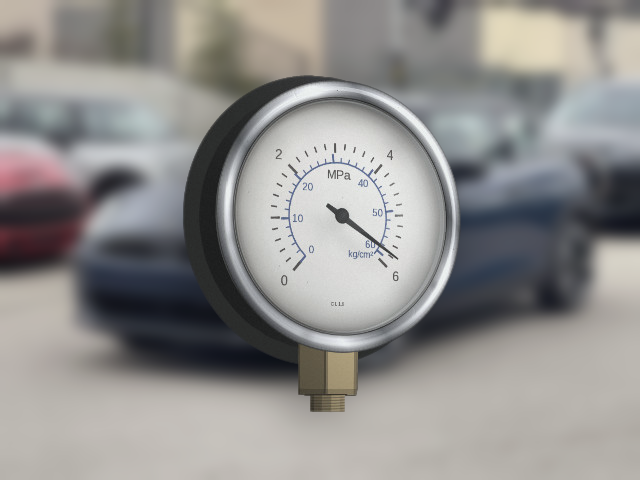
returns 5.8MPa
